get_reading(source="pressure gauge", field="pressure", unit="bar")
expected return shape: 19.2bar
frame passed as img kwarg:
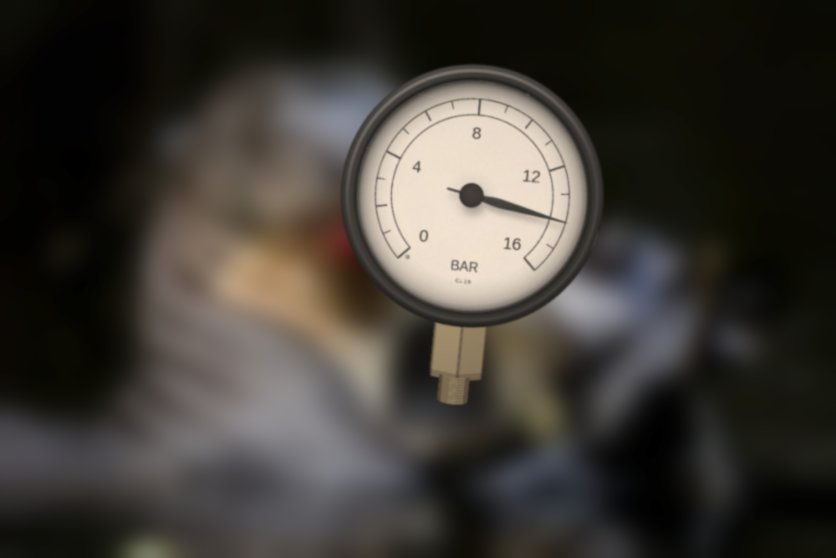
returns 14bar
